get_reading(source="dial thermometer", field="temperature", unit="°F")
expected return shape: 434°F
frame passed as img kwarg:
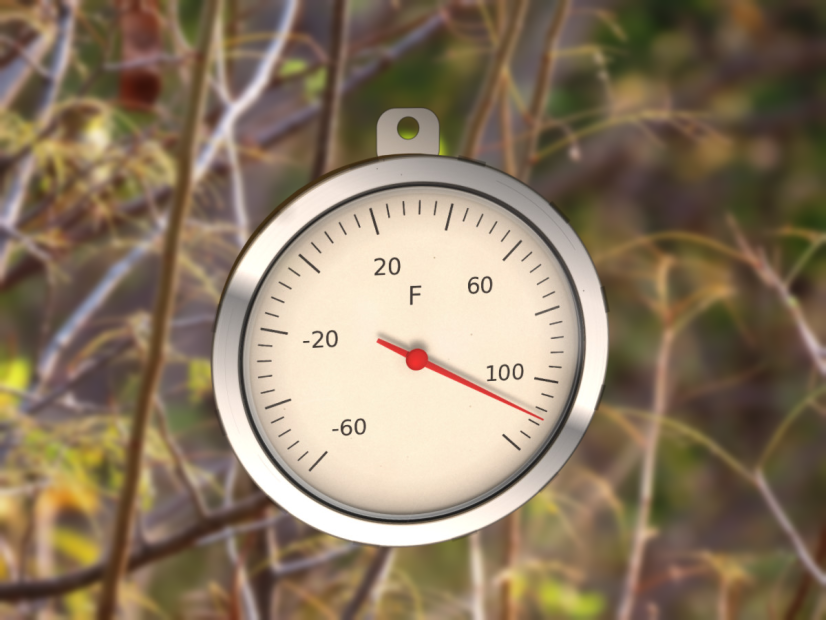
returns 110°F
